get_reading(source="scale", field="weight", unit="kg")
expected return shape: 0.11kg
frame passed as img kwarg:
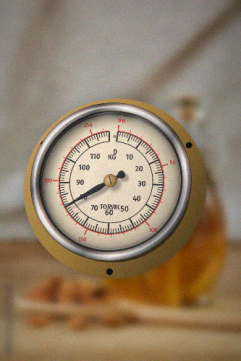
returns 80kg
